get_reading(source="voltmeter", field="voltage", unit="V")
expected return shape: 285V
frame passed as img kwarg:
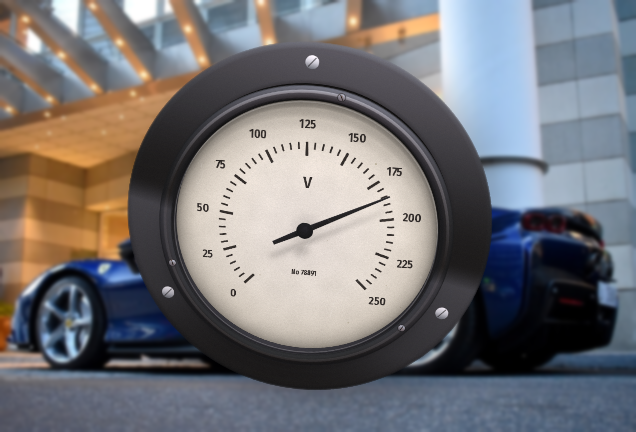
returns 185V
